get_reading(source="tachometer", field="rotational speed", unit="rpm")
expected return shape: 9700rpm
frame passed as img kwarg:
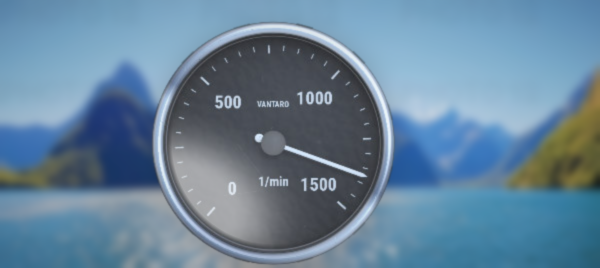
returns 1375rpm
